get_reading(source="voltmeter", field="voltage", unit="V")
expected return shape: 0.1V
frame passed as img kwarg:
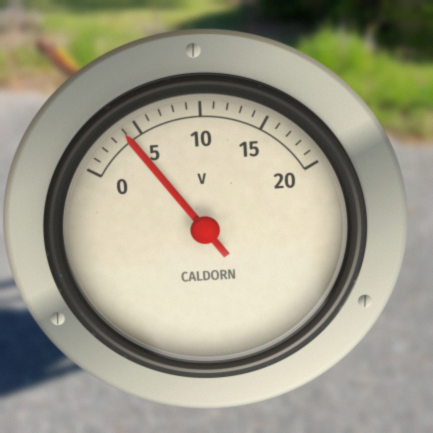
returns 4V
